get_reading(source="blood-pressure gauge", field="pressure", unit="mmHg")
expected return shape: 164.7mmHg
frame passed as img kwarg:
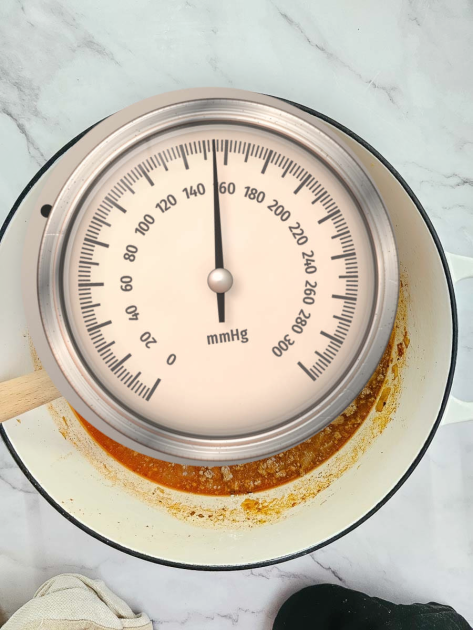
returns 154mmHg
